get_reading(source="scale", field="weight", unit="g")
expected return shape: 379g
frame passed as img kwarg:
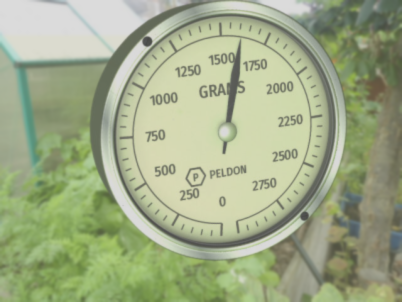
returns 1600g
